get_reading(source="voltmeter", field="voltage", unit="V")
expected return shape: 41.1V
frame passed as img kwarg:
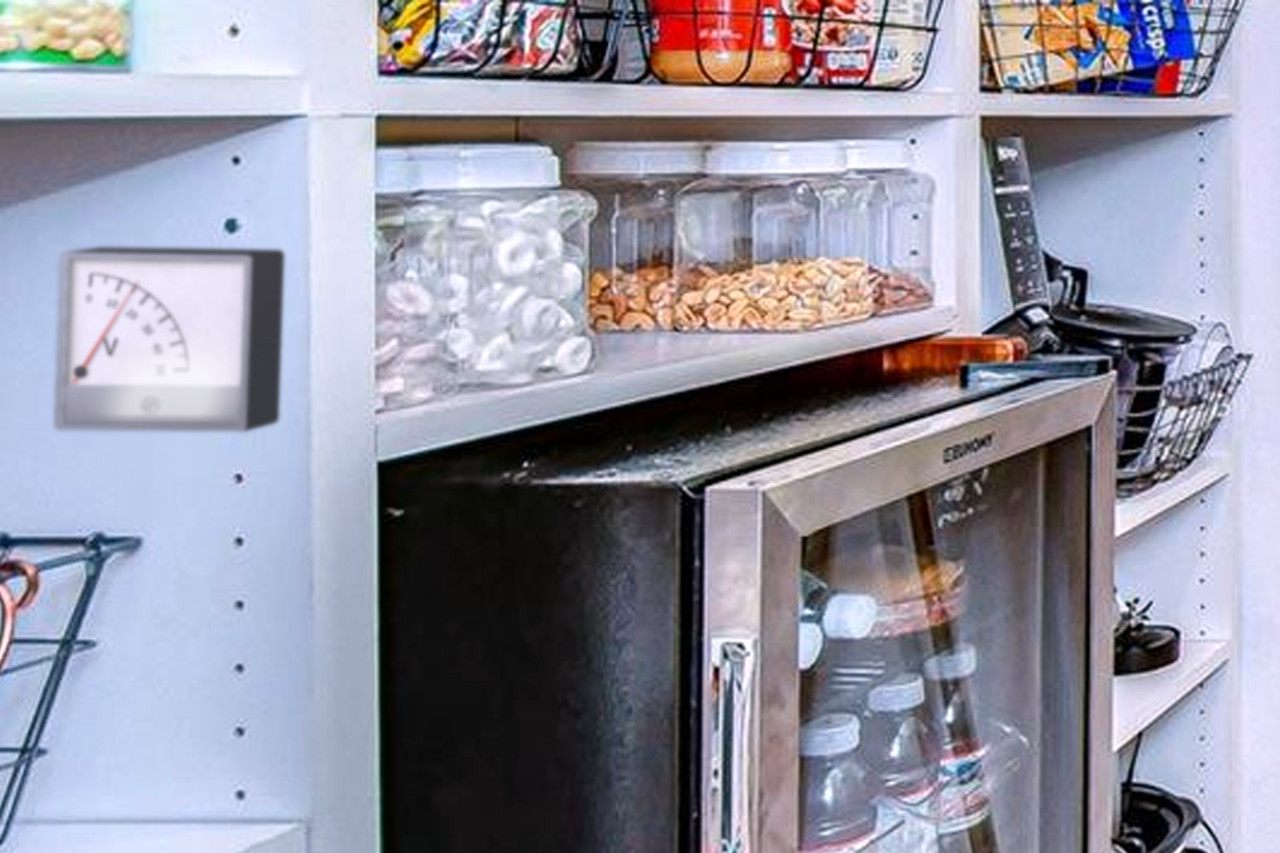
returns 15V
